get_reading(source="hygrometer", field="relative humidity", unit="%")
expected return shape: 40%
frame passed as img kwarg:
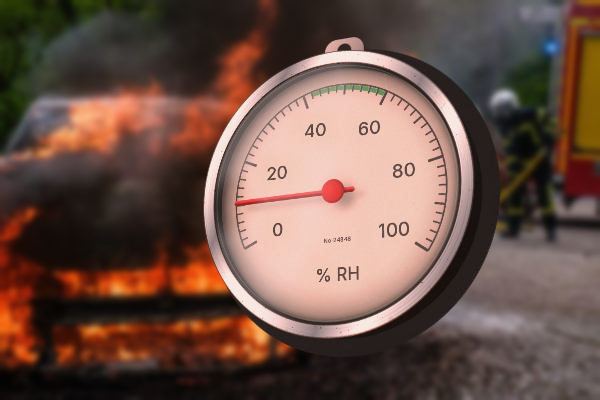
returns 10%
